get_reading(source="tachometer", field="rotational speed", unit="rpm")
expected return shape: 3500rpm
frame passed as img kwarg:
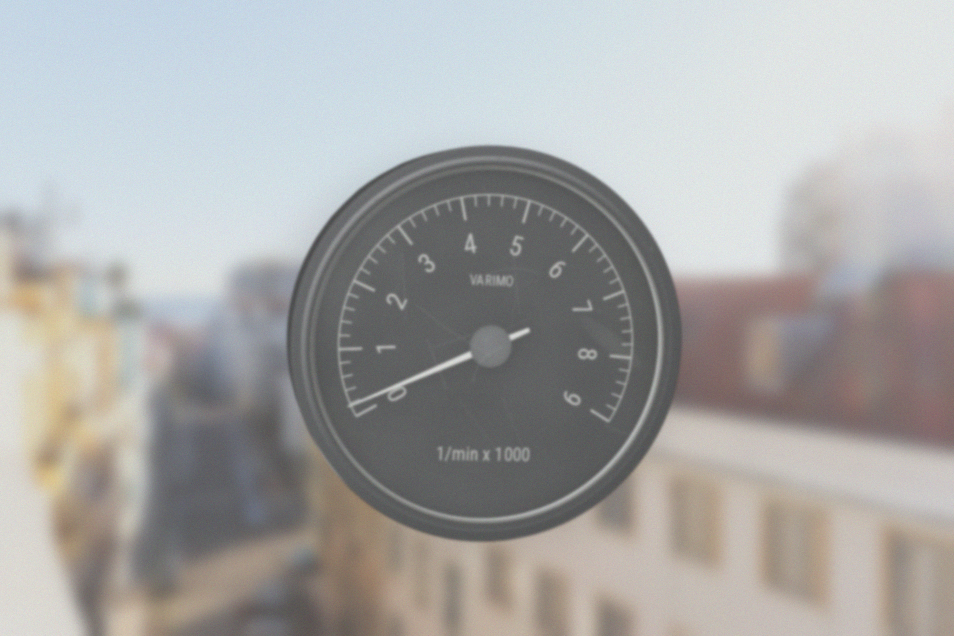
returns 200rpm
